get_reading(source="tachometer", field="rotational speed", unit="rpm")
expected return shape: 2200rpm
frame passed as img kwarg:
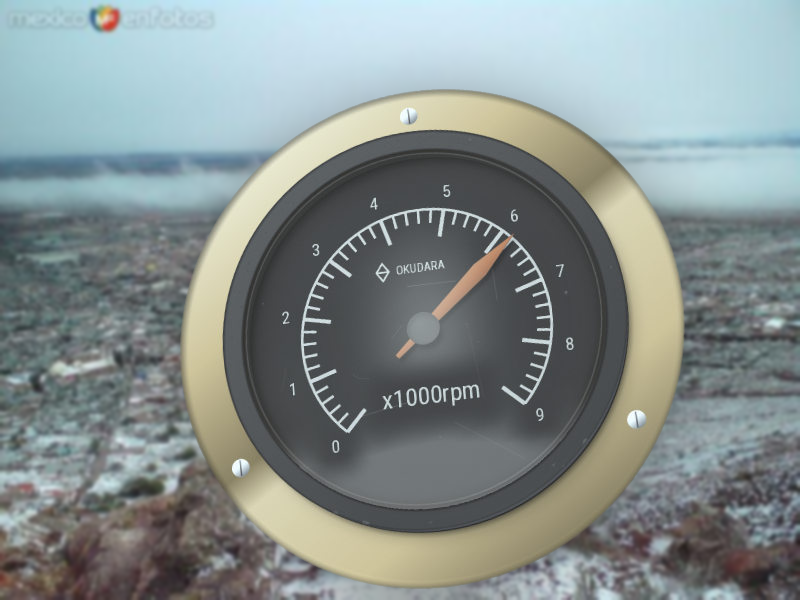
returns 6200rpm
